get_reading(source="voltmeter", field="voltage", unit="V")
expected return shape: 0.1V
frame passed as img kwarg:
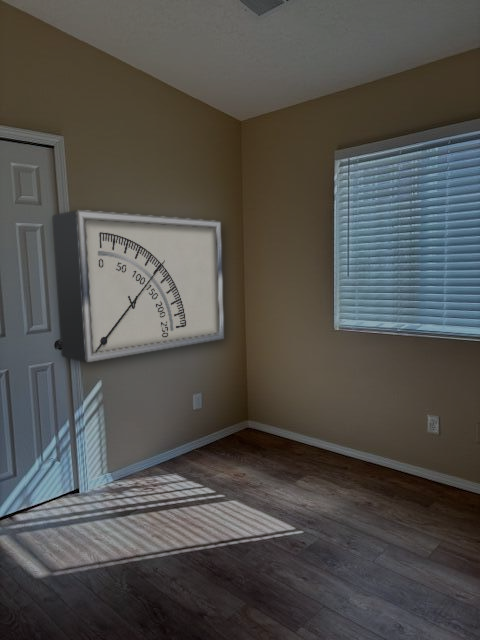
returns 125V
